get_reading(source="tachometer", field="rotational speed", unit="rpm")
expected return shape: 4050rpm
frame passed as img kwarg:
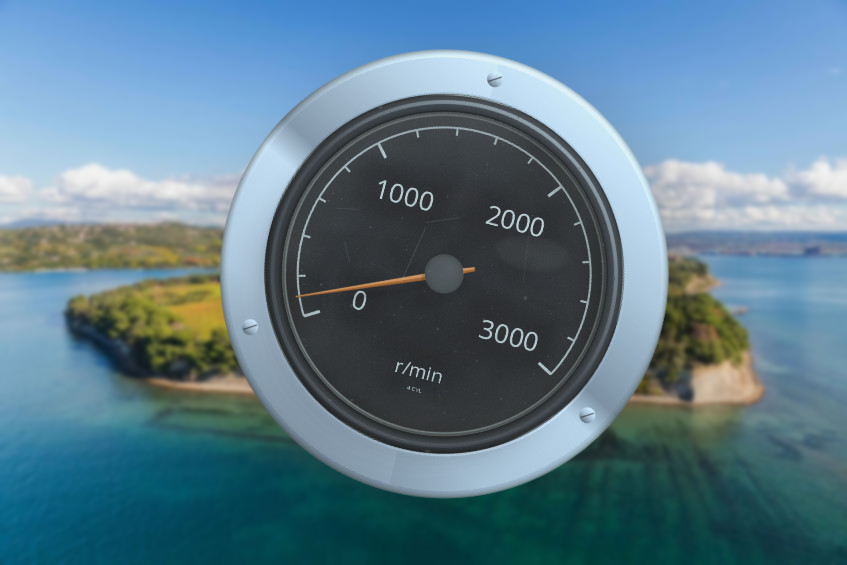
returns 100rpm
